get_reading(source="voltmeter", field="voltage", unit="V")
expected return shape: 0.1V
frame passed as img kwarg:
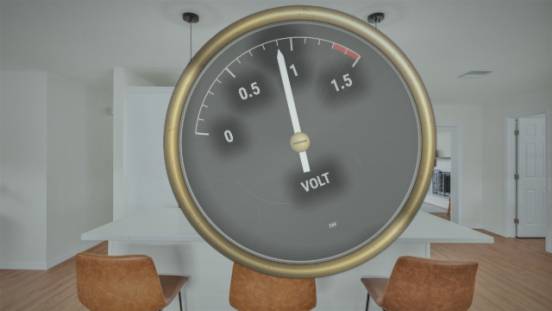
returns 0.9V
